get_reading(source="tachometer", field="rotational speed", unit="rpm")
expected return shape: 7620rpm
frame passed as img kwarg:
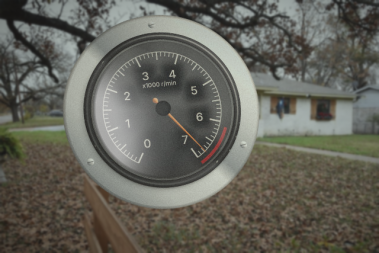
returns 6800rpm
